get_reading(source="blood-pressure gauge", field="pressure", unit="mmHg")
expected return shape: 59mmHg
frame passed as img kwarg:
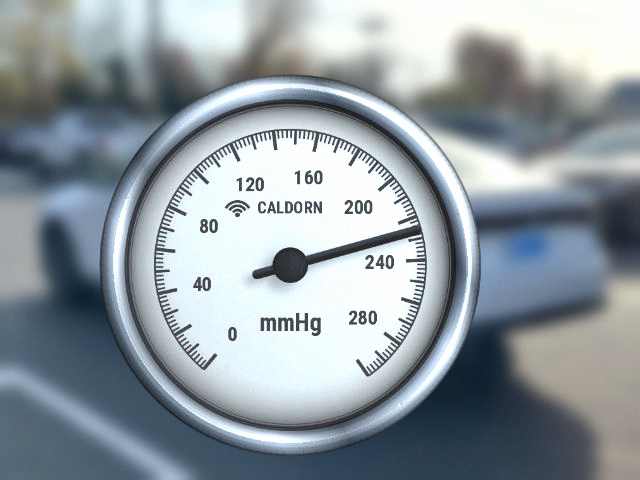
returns 226mmHg
